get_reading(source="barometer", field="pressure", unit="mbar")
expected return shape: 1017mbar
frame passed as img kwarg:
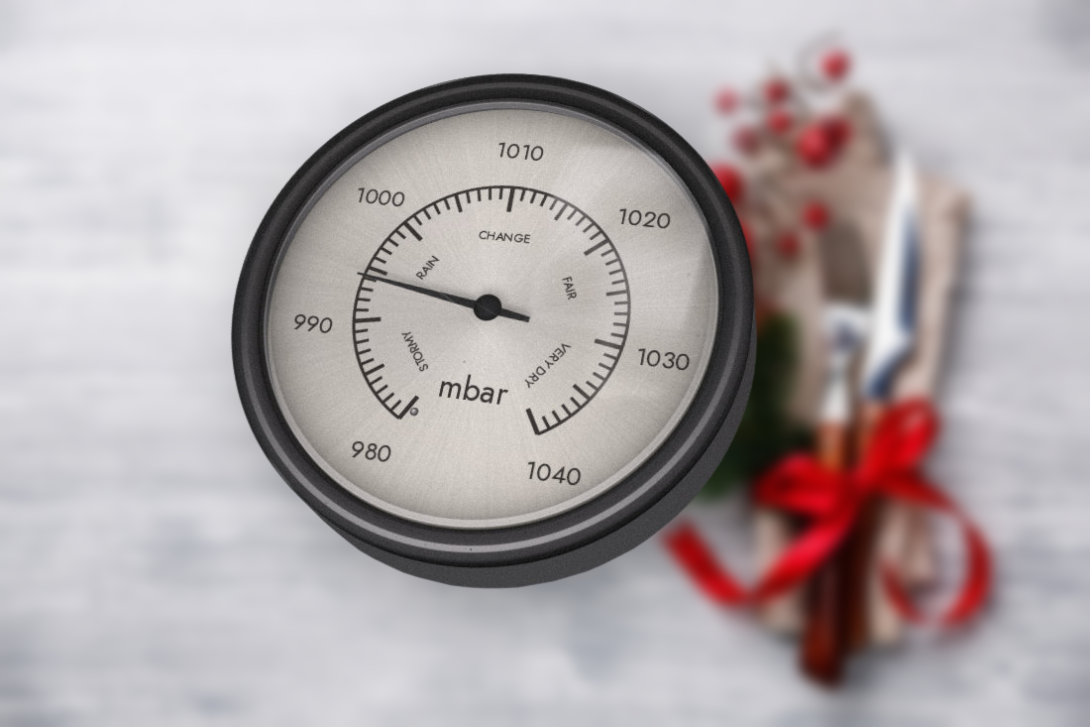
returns 994mbar
